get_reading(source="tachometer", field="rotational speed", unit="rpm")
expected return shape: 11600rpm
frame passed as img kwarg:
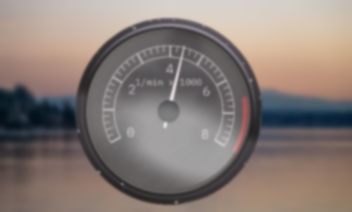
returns 4400rpm
